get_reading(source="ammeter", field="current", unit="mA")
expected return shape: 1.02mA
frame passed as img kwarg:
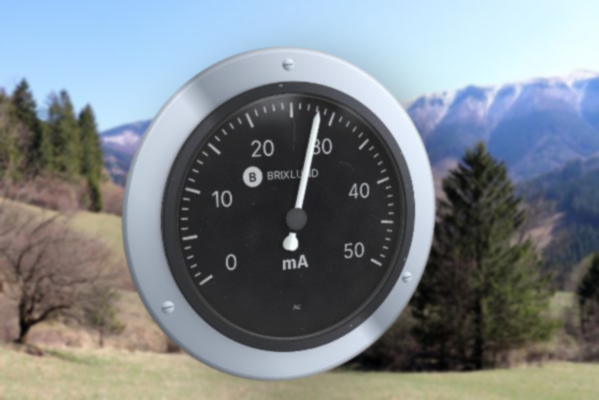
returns 28mA
